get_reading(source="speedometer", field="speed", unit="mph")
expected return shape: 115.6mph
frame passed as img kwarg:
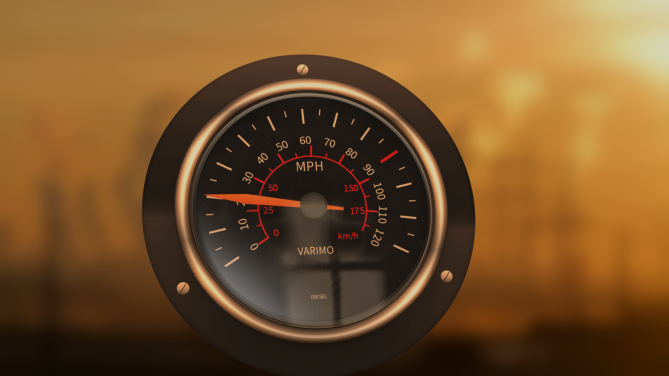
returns 20mph
